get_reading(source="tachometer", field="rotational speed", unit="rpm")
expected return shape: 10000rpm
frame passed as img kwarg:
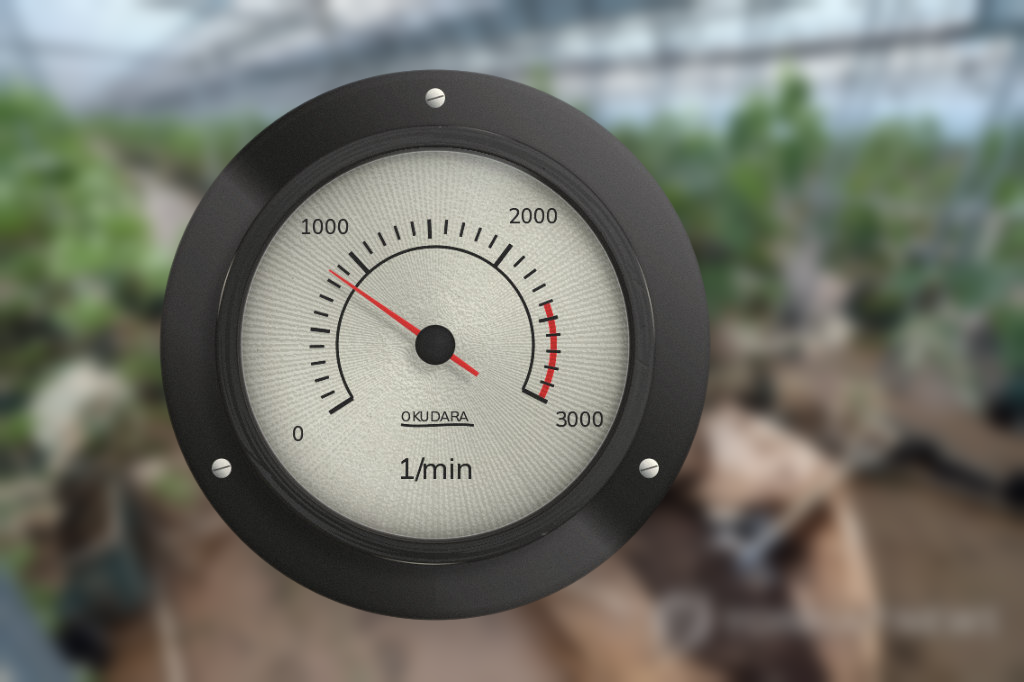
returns 850rpm
